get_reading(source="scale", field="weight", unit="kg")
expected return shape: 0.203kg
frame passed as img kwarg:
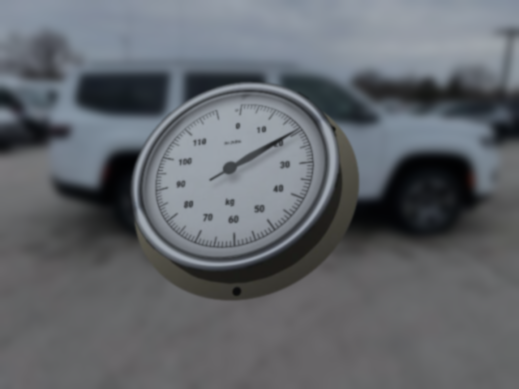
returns 20kg
